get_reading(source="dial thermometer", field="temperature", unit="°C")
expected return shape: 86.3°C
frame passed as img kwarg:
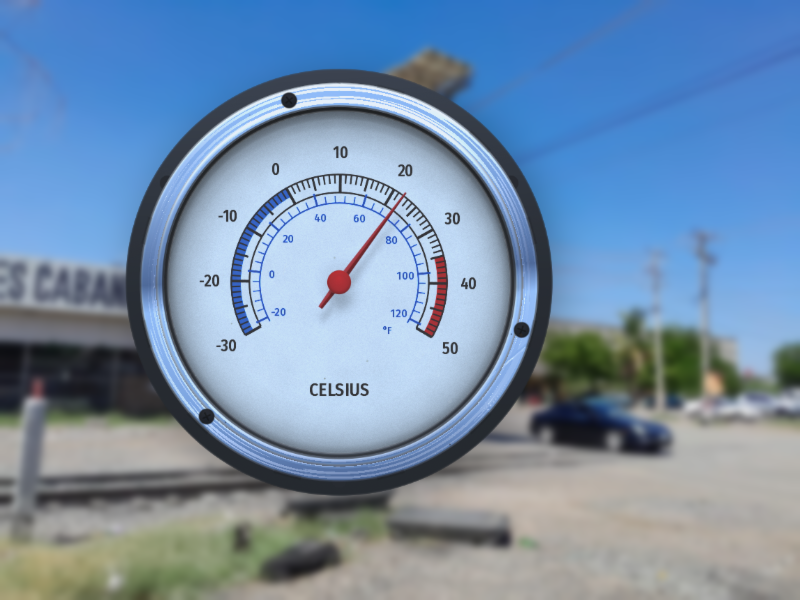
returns 22°C
